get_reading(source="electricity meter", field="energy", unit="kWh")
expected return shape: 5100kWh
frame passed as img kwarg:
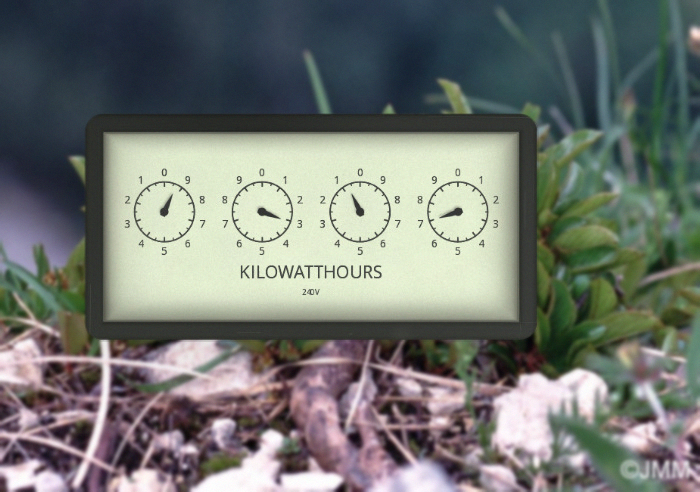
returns 9307kWh
